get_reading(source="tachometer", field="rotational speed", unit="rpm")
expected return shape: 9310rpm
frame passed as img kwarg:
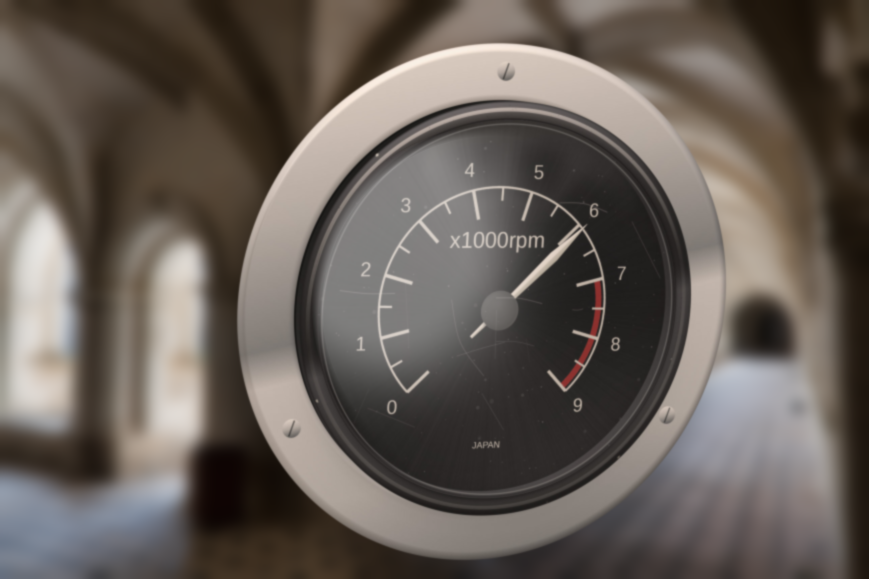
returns 6000rpm
